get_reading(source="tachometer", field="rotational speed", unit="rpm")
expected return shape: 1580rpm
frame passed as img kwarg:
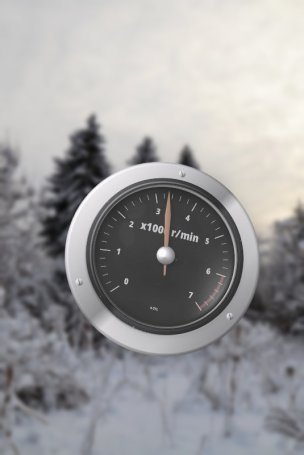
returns 3300rpm
